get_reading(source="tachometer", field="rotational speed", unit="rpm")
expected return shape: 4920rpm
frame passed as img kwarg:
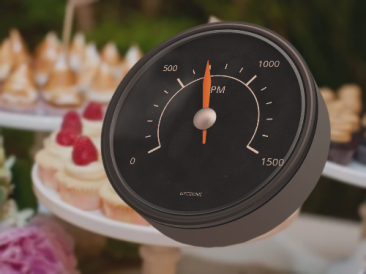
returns 700rpm
